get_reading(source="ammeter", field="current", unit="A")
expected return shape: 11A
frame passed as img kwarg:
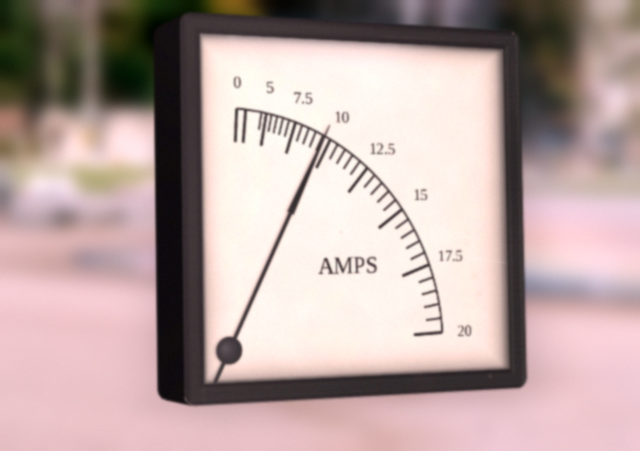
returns 9.5A
